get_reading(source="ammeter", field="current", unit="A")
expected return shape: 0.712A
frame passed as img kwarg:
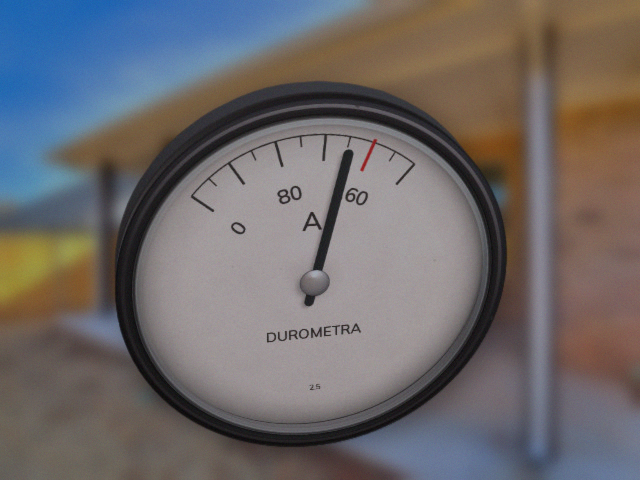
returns 140A
